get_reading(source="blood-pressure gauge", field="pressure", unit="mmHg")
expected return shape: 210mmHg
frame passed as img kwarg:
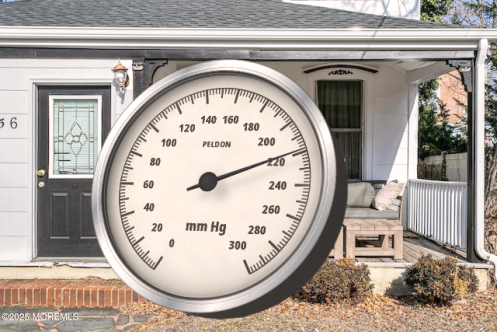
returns 220mmHg
